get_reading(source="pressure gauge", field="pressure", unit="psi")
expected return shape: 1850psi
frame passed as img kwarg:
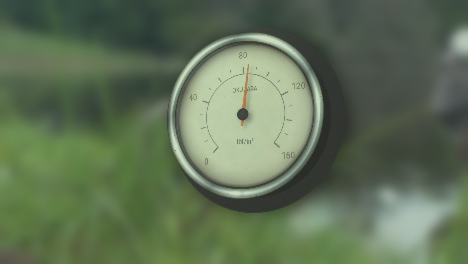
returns 85psi
